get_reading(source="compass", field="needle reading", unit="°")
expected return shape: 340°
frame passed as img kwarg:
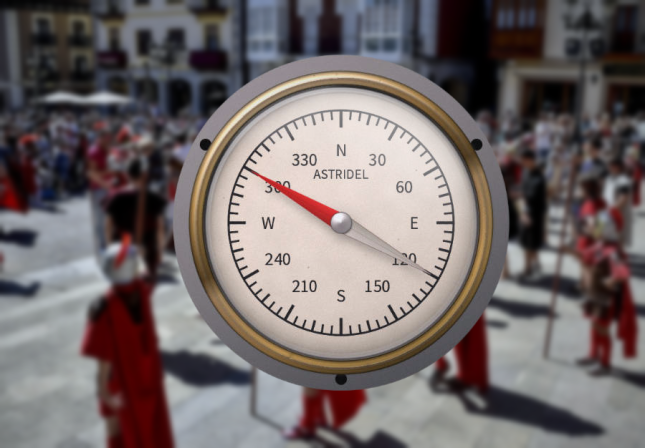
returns 300°
